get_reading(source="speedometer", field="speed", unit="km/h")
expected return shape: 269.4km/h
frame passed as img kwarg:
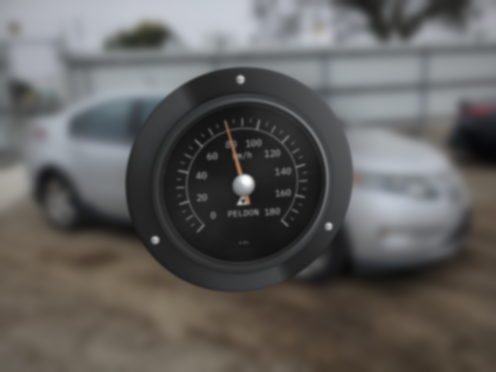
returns 80km/h
